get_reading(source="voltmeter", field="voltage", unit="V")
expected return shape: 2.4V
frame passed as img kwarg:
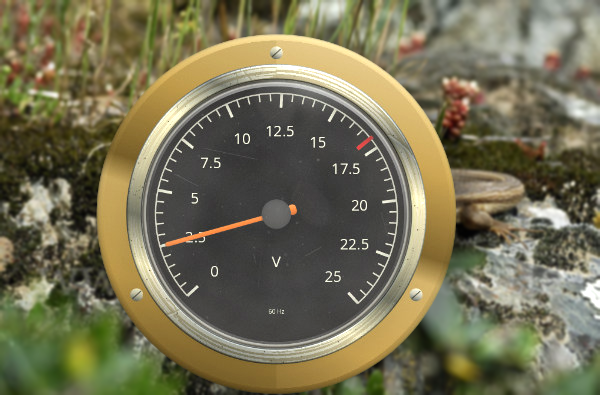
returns 2.5V
